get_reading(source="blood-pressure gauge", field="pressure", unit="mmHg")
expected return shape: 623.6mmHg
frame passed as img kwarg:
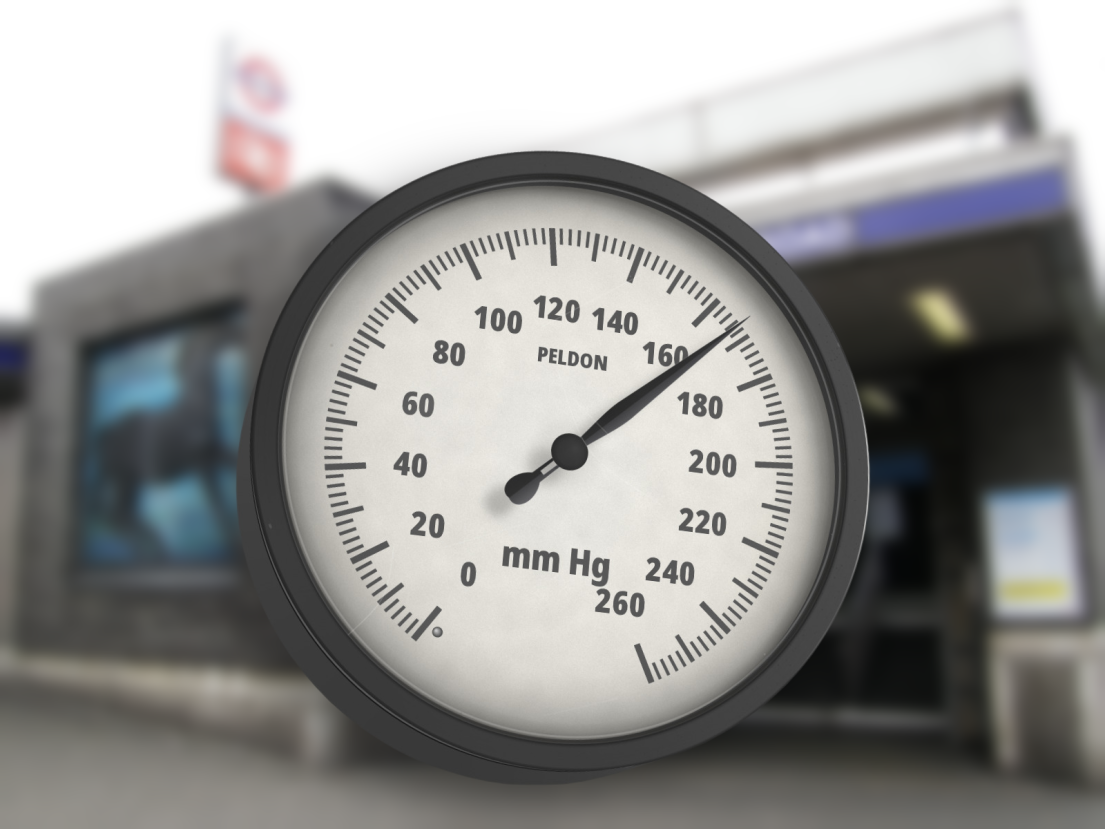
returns 167mmHg
